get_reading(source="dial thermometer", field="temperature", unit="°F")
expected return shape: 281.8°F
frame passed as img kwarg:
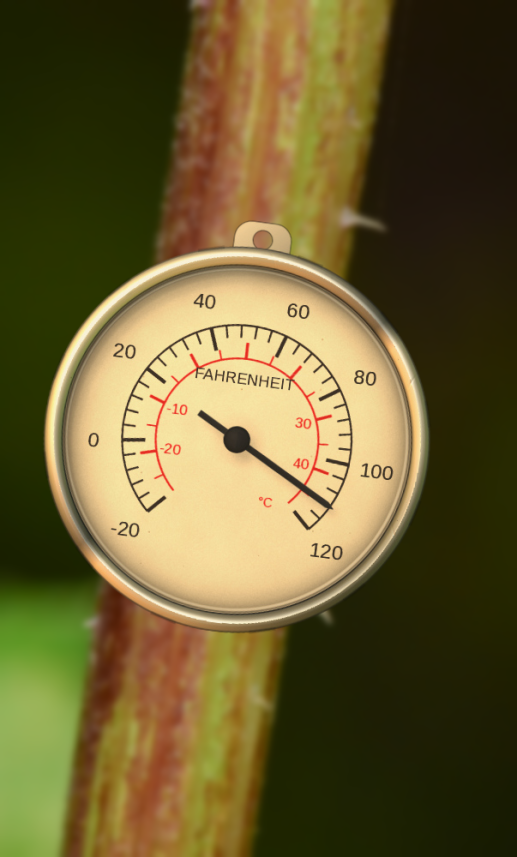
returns 112°F
